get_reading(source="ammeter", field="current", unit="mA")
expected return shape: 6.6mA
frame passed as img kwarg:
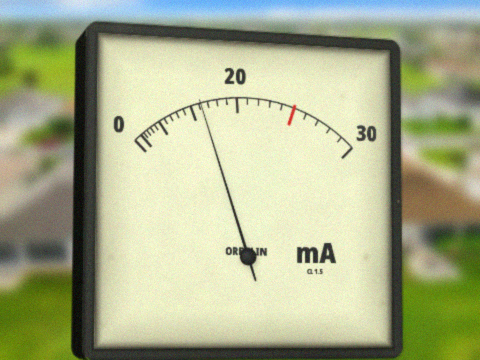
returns 16mA
